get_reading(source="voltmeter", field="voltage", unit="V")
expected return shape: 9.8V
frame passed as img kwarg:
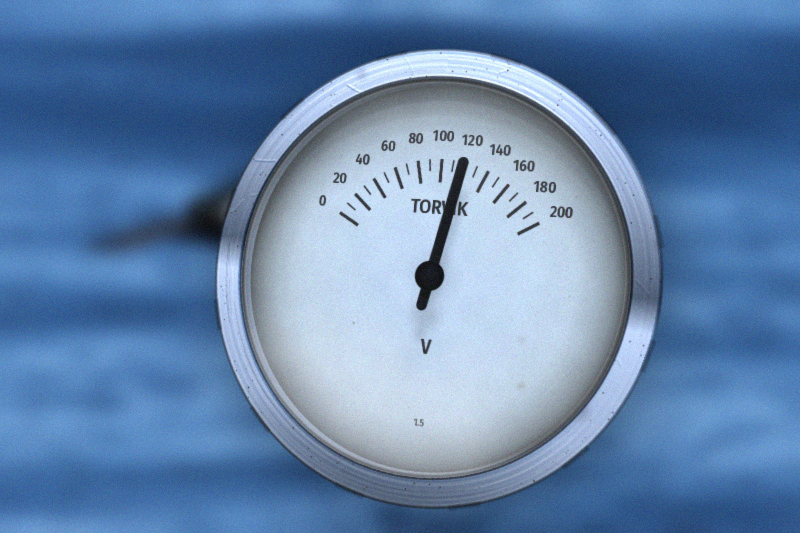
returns 120V
